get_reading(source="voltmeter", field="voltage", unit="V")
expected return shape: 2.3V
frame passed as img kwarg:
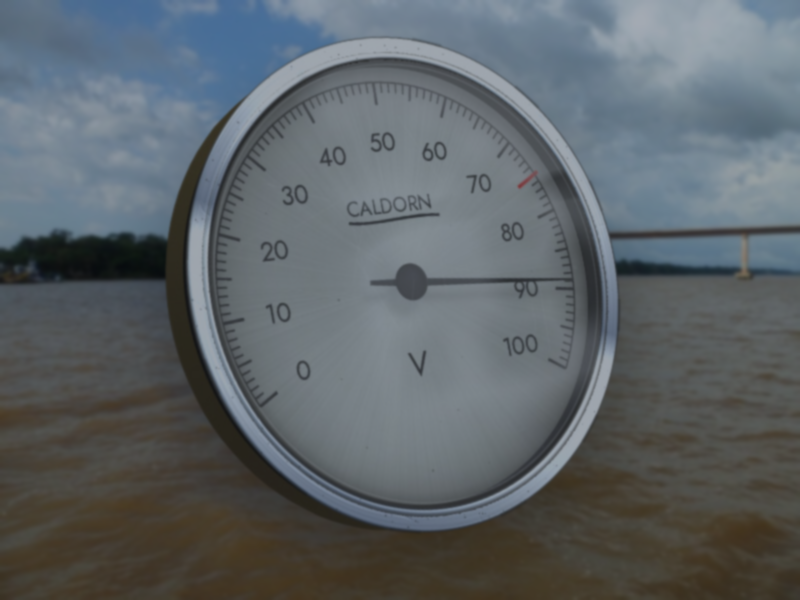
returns 89V
